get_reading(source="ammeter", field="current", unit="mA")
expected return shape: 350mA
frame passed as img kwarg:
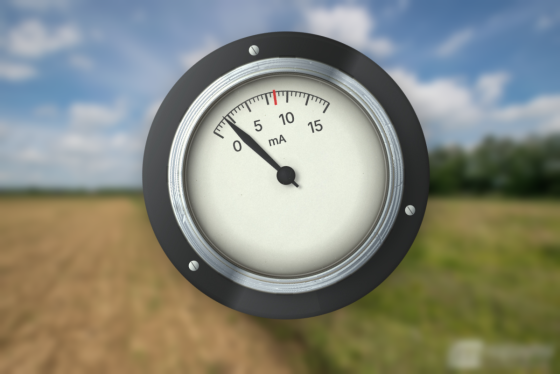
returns 2mA
